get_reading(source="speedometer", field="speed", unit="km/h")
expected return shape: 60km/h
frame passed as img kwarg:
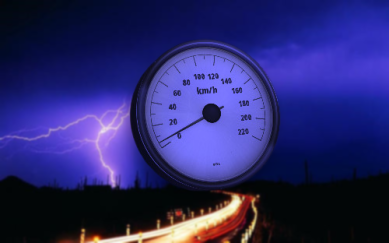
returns 5km/h
